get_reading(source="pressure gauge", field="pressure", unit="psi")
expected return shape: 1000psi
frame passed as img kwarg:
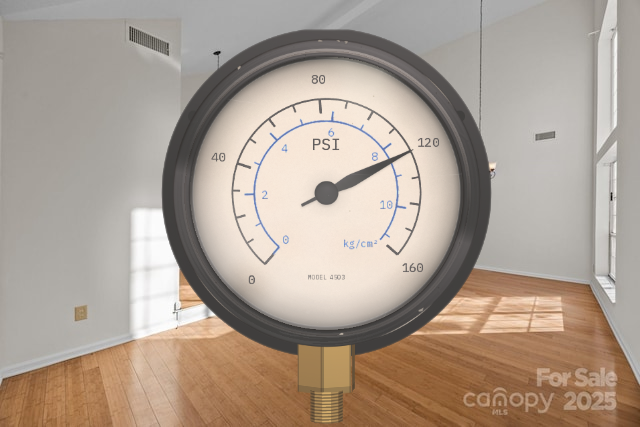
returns 120psi
